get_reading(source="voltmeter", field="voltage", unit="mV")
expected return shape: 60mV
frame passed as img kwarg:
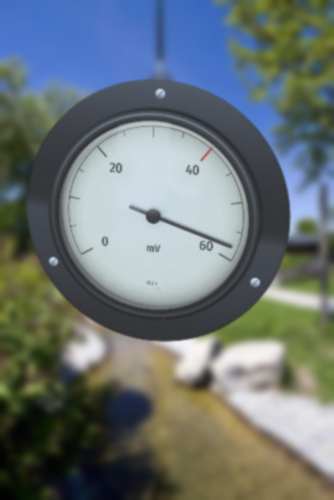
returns 57.5mV
